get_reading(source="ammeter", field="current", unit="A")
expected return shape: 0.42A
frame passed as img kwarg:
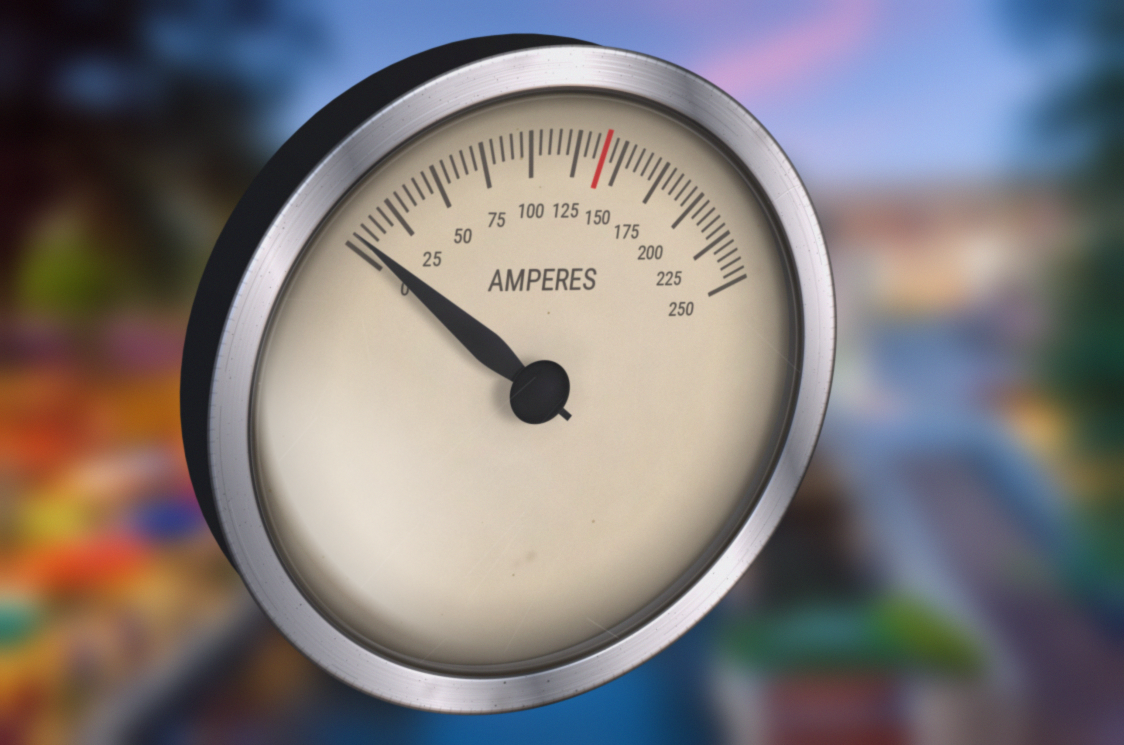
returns 5A
